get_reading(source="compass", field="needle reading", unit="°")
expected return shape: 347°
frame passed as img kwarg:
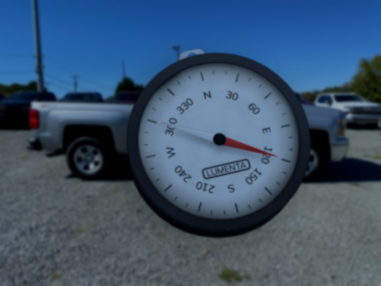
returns 120°
